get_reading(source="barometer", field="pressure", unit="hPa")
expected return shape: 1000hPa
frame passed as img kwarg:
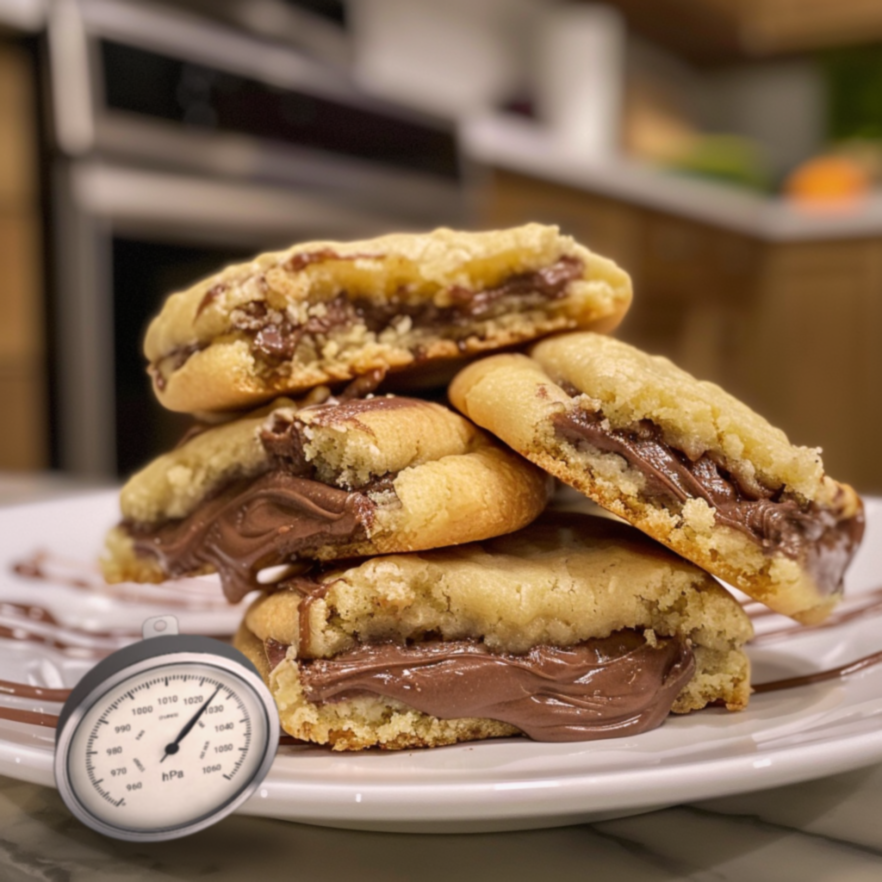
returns 1025hPa
